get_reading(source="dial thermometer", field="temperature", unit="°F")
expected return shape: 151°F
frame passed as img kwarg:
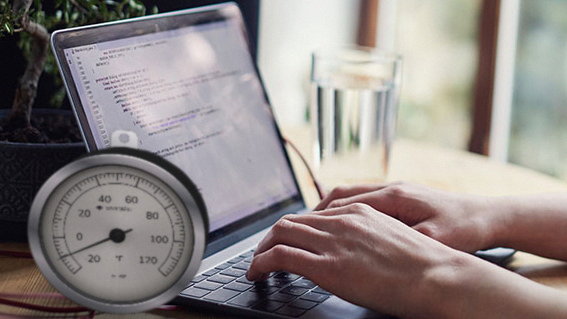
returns -10°F
